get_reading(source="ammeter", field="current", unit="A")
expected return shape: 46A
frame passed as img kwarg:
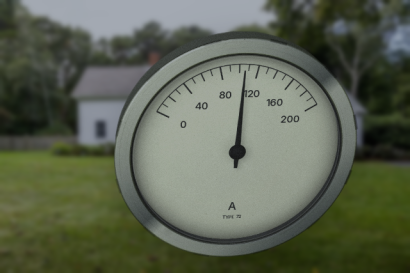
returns 105A
